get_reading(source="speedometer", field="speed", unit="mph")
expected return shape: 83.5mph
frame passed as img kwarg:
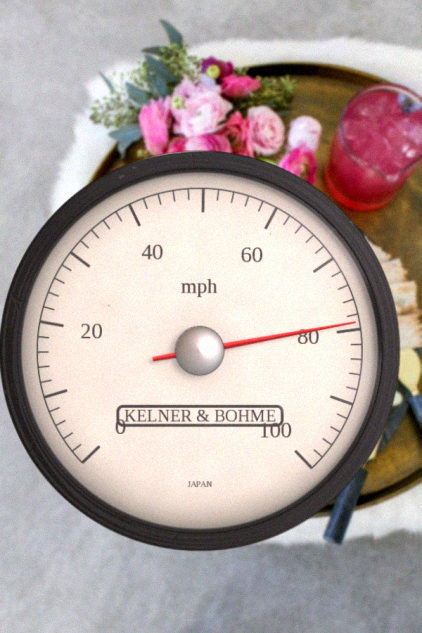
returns 79mph
